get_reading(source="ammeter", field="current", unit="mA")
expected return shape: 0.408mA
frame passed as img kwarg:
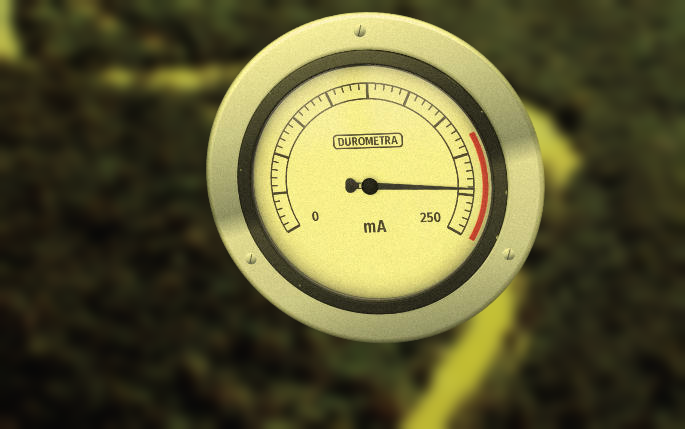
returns 220mA
